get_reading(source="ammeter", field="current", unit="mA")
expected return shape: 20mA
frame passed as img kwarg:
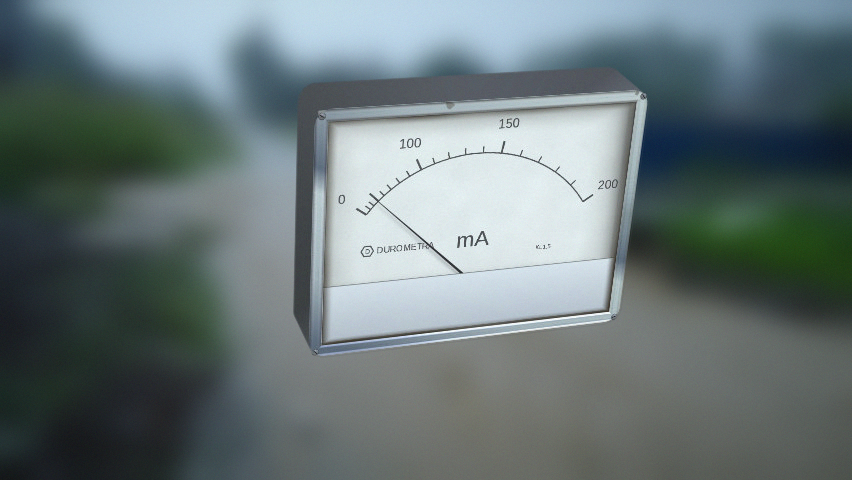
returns 50mA
